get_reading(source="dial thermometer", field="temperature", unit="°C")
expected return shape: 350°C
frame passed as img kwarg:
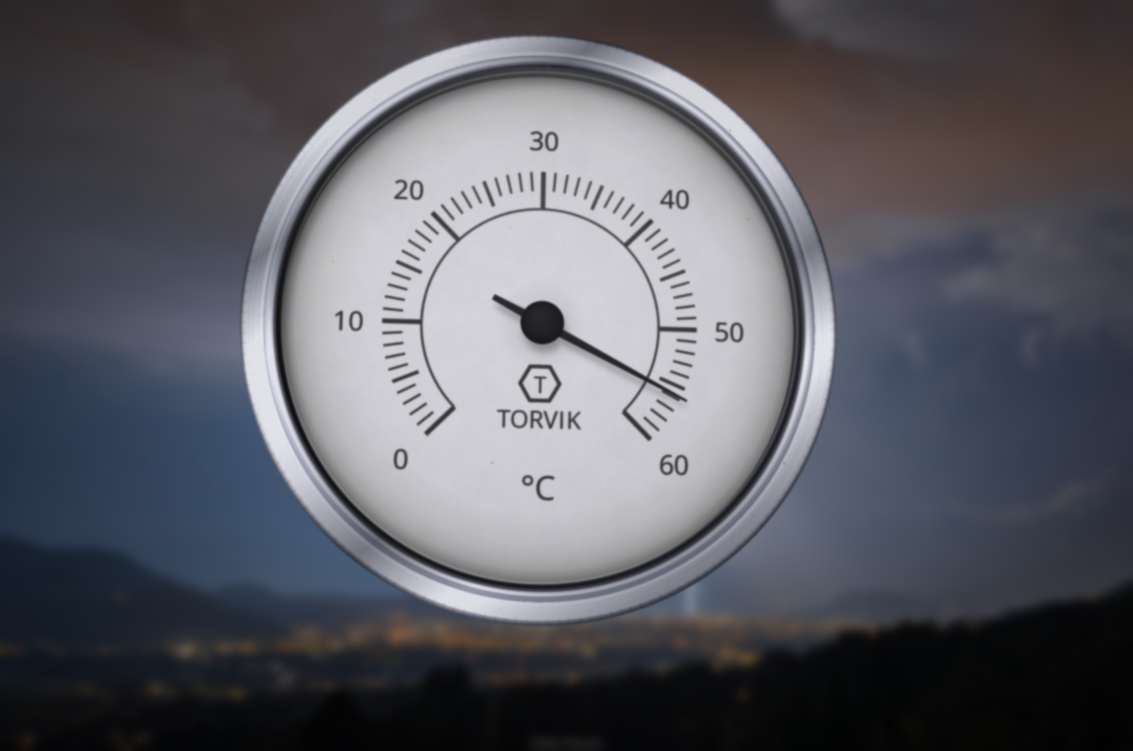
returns 56°C
